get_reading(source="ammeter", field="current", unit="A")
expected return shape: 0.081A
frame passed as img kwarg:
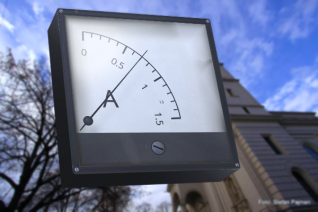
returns 0.7A
